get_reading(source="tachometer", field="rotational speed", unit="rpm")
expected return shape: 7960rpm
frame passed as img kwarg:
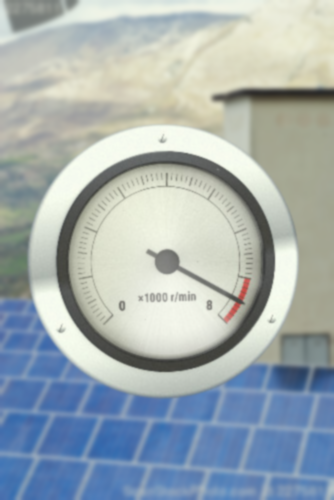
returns 7500rpm
